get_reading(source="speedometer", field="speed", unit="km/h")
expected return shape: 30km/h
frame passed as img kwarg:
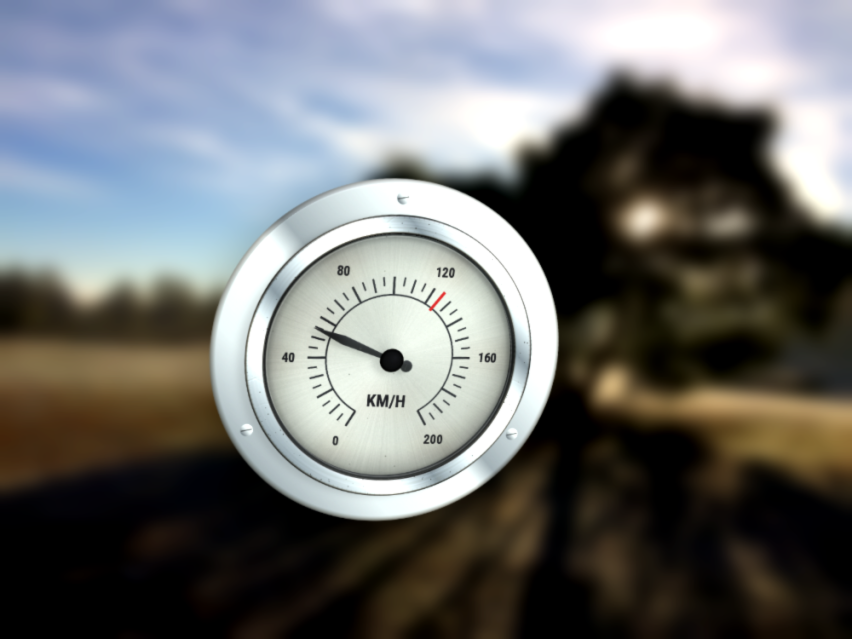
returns 55km/h
